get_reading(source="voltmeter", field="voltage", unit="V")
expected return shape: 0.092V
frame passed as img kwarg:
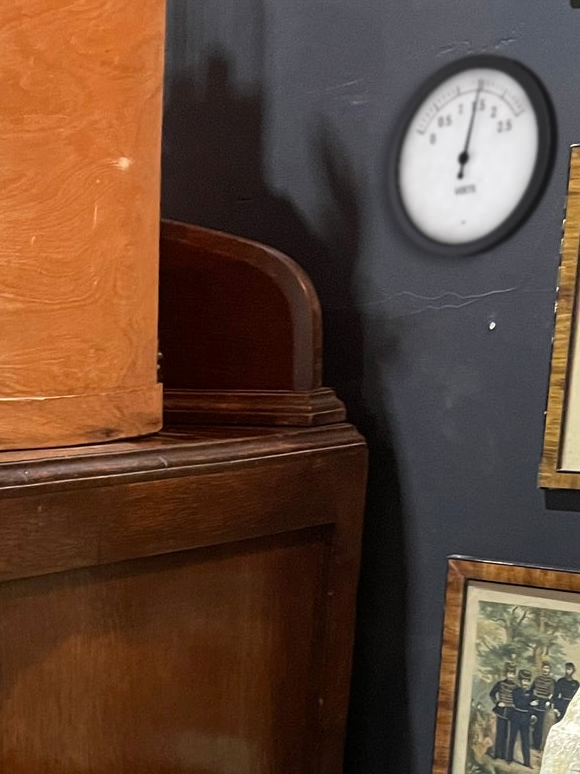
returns 1.5V
